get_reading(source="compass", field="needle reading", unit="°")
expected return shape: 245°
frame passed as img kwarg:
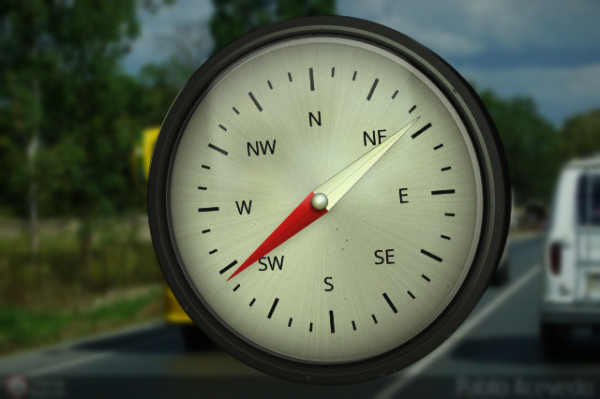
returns 235°
